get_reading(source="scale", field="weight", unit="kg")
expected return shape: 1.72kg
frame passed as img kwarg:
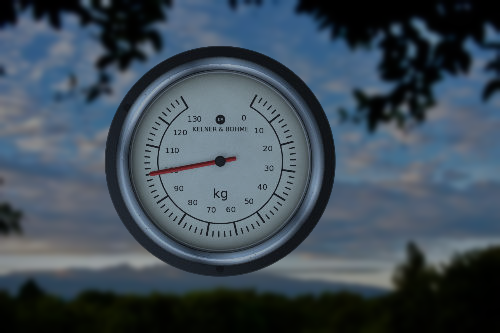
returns 100kg
